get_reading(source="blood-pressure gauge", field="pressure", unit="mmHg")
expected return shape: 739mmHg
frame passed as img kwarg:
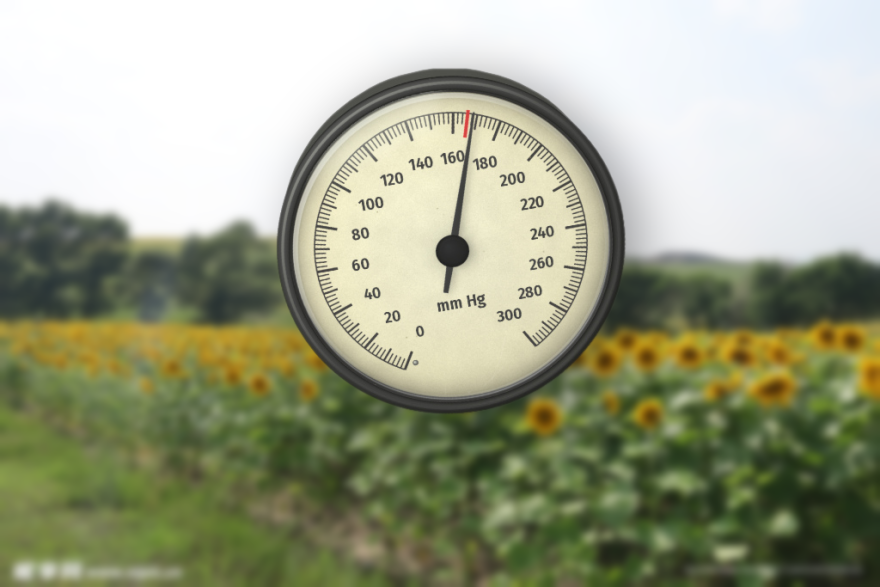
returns 168mmHg
